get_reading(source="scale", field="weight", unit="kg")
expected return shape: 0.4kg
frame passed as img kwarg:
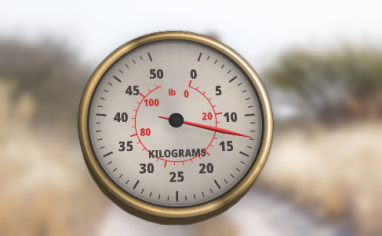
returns 13kg
